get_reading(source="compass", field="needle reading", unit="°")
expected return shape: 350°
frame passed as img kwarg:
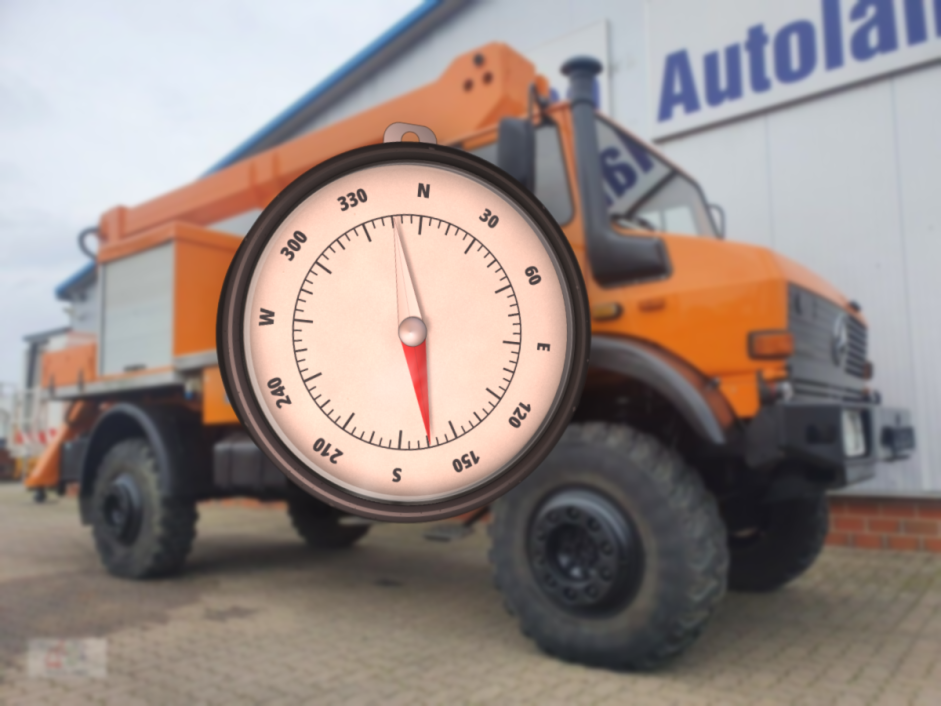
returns 165°
